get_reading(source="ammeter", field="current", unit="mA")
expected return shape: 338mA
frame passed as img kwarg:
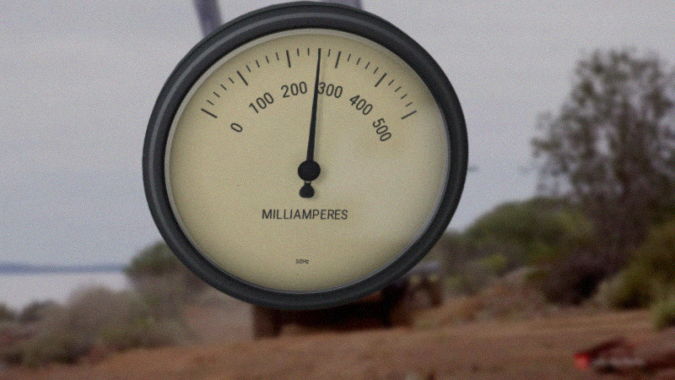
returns 260mA
